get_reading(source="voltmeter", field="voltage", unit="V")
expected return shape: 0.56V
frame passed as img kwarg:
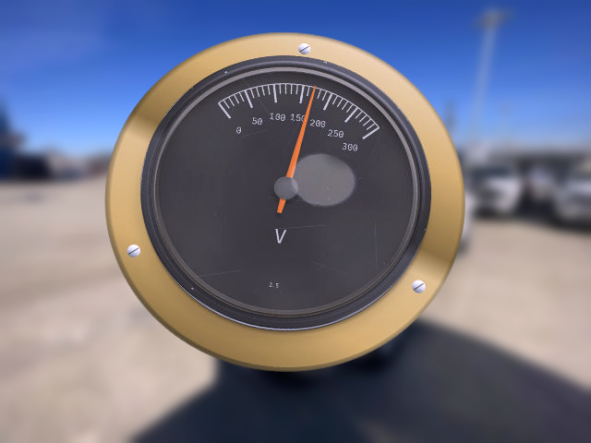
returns 170V
